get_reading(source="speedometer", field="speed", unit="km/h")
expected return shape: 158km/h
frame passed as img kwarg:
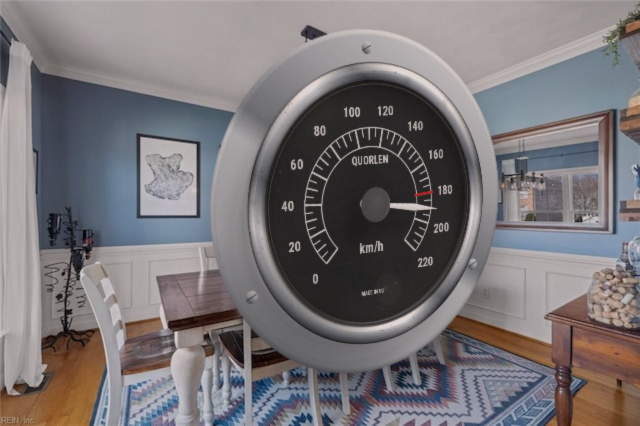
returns 190km/h
